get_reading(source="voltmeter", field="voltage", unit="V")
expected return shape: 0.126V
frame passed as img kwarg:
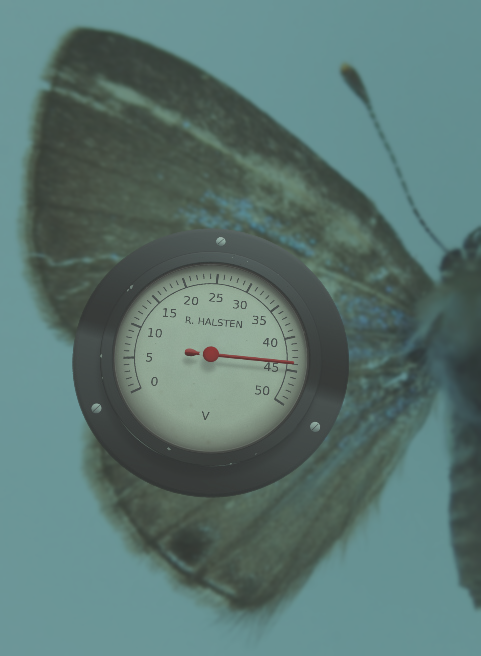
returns 44V
